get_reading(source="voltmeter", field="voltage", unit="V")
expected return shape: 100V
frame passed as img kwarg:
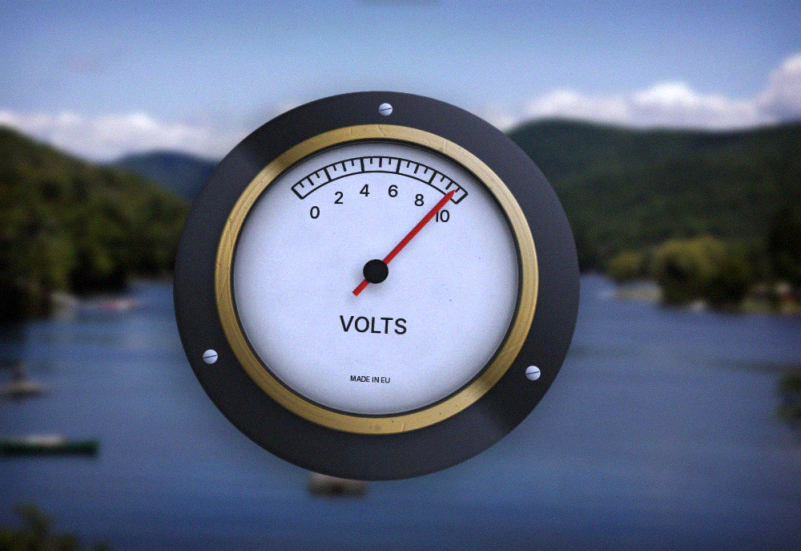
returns 9.5V
